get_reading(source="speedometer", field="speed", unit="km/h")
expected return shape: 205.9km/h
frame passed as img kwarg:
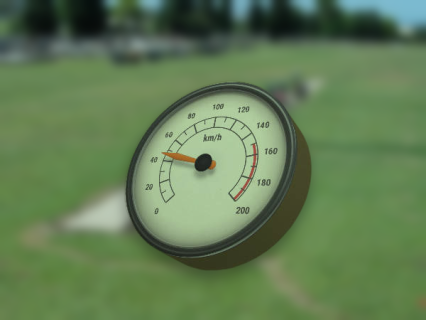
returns 45km/h
